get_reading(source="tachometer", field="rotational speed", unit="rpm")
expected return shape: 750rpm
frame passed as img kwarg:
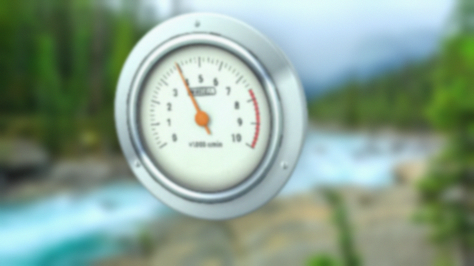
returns 4000rpm
